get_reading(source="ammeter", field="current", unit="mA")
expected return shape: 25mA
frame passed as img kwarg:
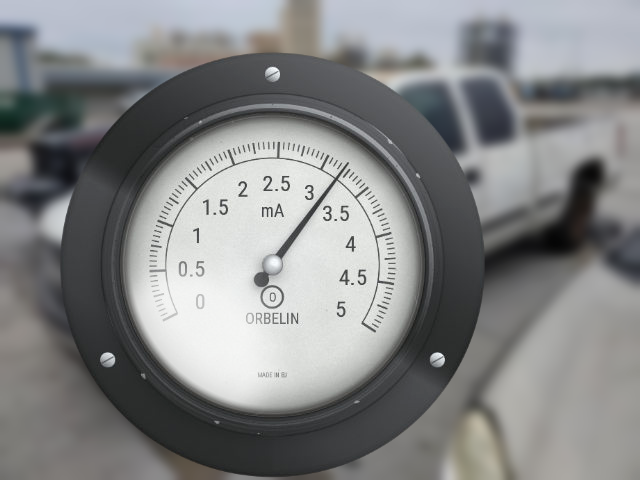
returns 3.2mA
